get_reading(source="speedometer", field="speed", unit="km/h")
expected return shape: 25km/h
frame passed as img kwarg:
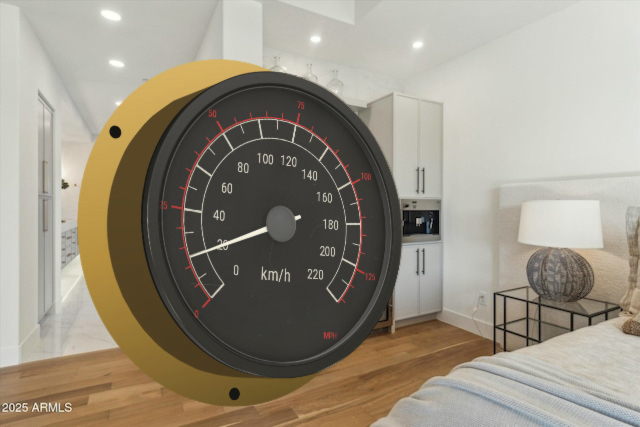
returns 20km/h
